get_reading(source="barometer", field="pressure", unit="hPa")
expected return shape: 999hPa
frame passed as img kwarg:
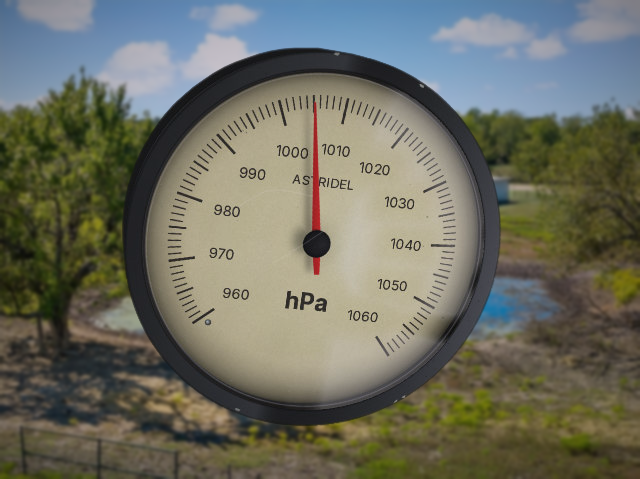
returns 1005hPa
